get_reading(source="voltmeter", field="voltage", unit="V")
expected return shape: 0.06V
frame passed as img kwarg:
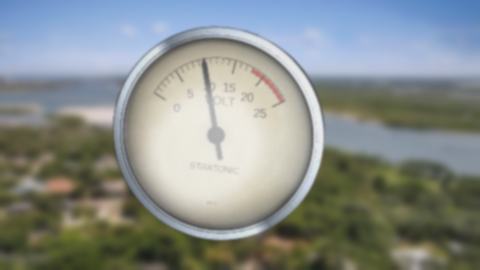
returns 10V
